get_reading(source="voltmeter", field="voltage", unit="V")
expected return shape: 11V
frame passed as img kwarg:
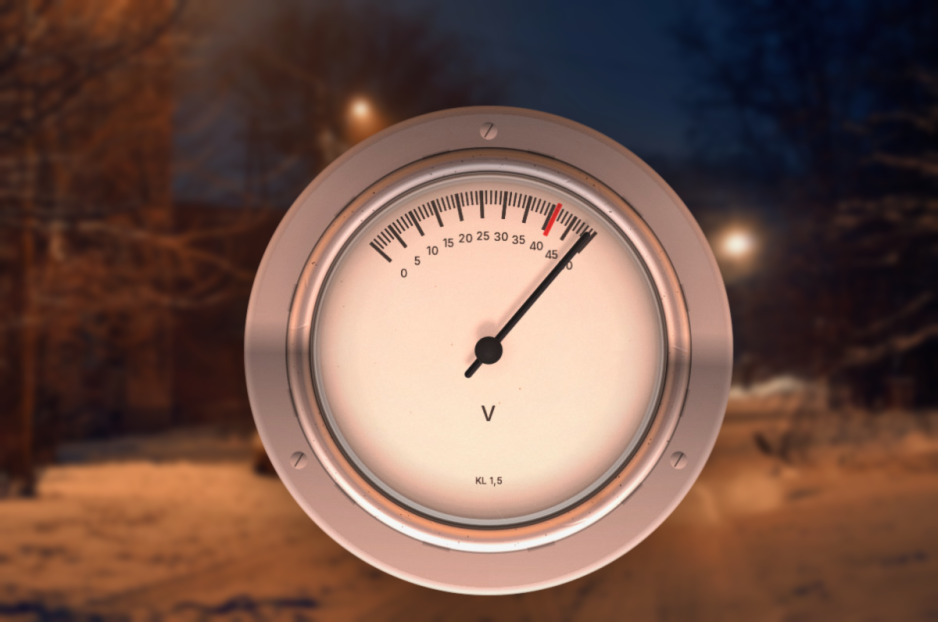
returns 49V
